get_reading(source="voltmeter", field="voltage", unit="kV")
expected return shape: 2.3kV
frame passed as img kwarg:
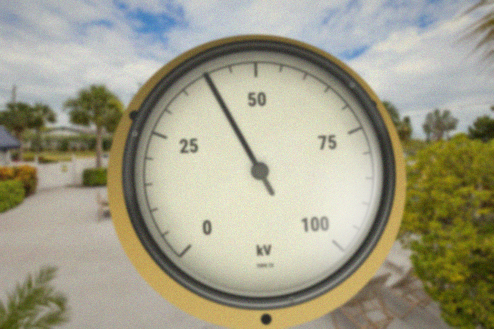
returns 40kV
